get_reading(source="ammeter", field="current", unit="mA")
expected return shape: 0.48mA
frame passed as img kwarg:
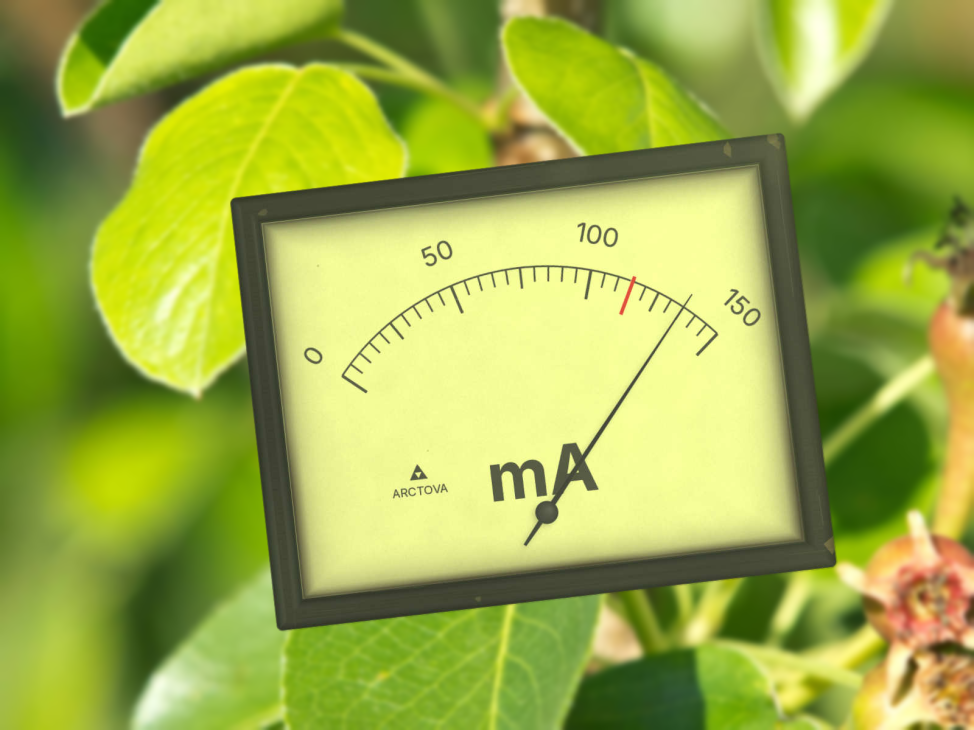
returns 135mA
